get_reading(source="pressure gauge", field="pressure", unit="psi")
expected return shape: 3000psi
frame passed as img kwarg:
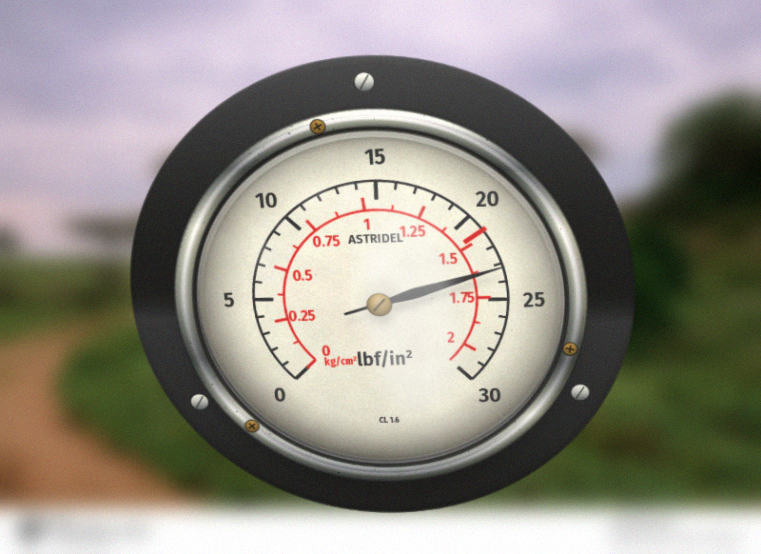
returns 23psi
